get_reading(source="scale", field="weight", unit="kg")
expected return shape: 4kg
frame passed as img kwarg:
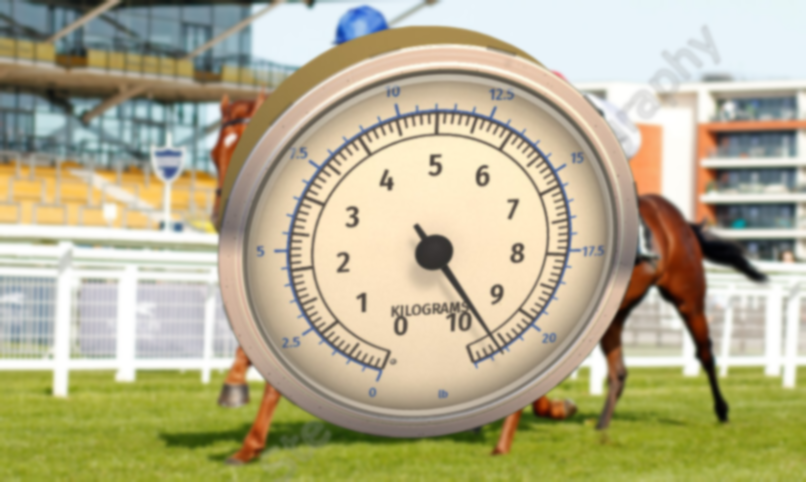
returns 9.6kg
